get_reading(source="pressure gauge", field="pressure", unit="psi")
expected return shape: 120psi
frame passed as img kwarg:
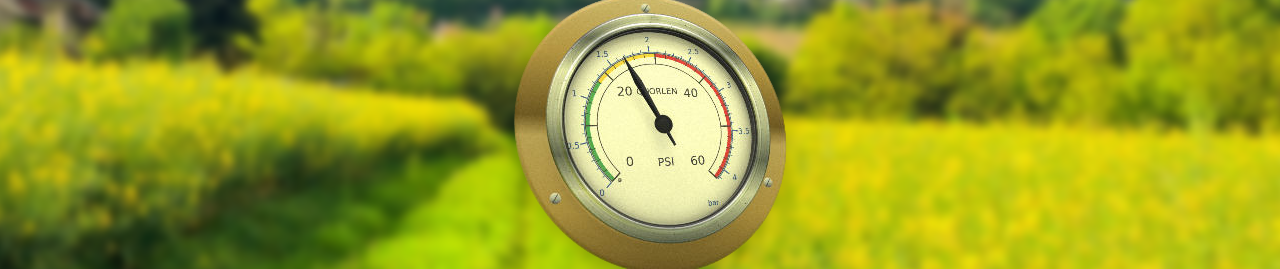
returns 24psi
